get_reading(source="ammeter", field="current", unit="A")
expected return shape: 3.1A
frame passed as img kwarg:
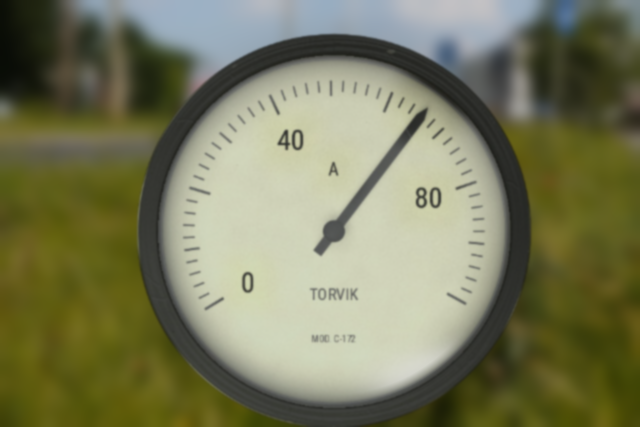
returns 66A
